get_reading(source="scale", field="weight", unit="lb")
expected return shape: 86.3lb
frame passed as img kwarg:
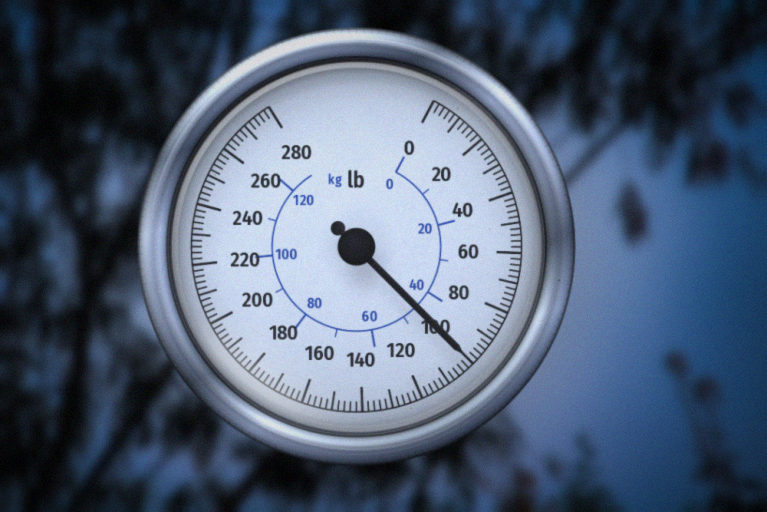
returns 100lb
